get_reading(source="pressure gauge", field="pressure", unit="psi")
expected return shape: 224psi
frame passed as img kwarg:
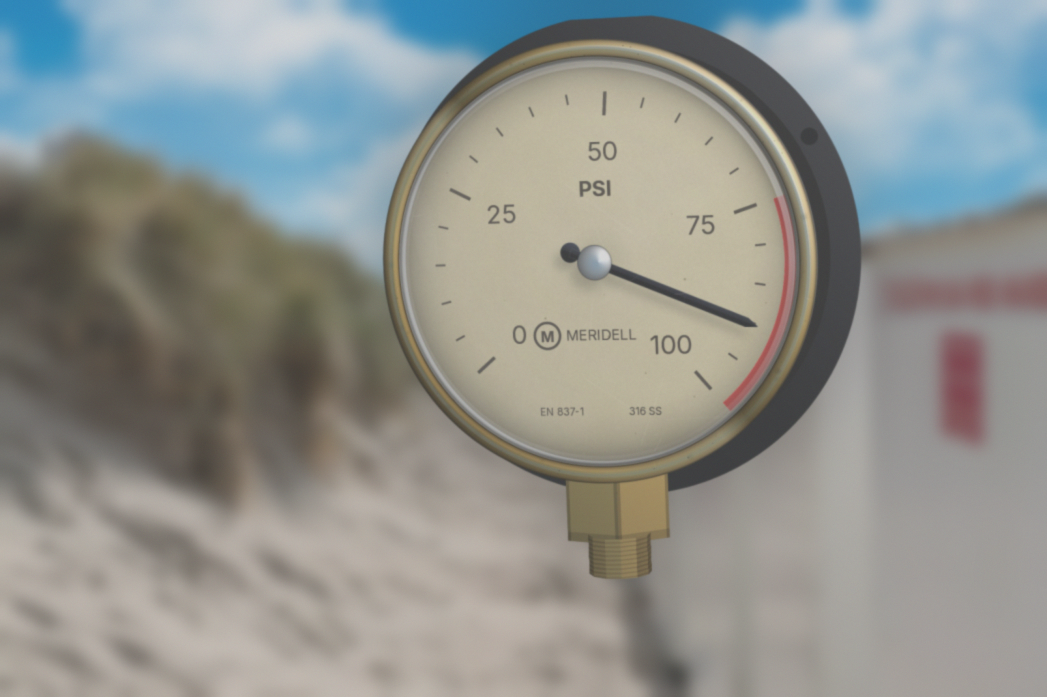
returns 90psi
